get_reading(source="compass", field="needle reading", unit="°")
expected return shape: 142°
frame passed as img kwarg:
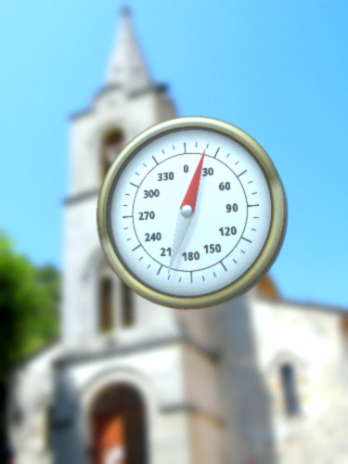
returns 20°
